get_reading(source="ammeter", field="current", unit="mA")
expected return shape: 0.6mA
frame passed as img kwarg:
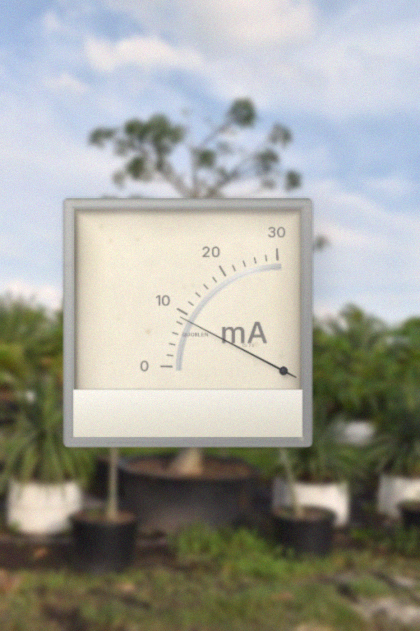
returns 9mA
